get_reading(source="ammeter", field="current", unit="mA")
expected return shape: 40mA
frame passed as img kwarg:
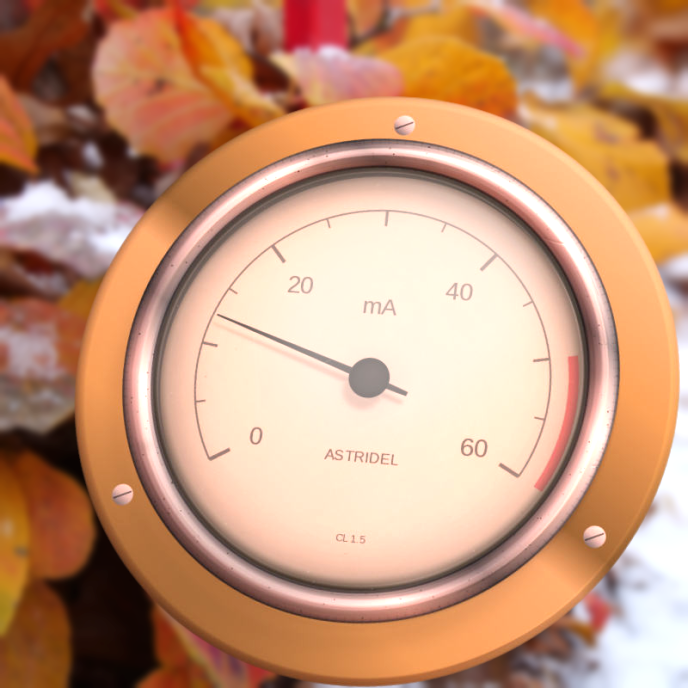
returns 12.5mA
